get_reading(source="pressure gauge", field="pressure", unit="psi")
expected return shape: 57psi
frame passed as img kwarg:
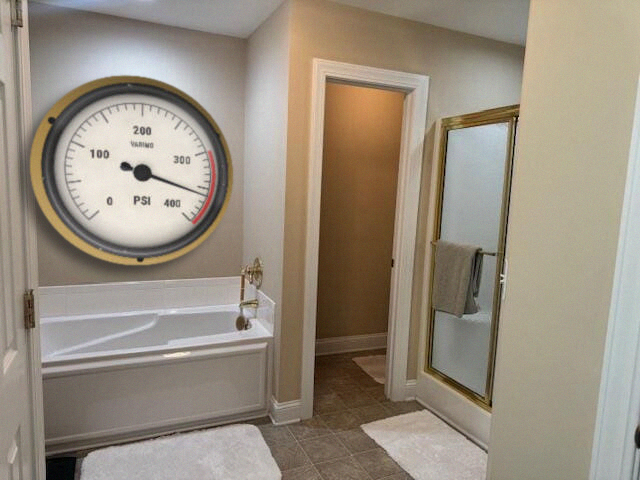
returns 360psi
